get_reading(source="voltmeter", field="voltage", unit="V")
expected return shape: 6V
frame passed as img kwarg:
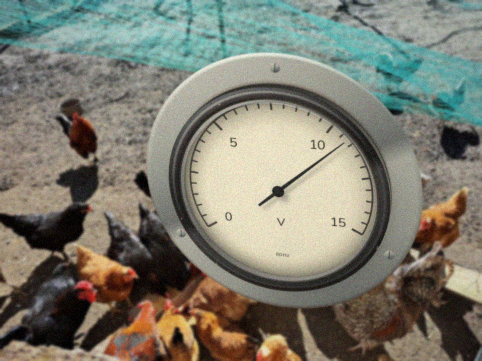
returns 10.75V
